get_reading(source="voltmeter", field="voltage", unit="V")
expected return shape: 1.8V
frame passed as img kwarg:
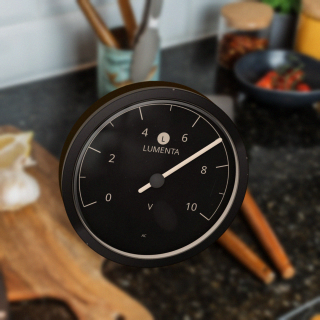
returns 7V
